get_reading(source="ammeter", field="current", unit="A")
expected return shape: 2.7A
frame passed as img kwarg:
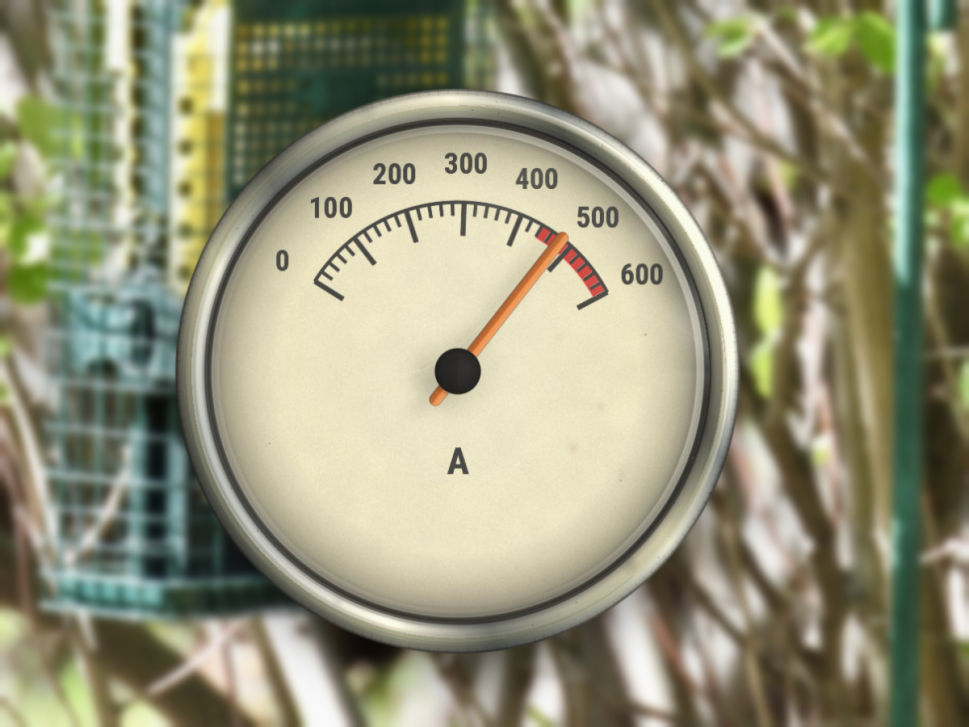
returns 480A
